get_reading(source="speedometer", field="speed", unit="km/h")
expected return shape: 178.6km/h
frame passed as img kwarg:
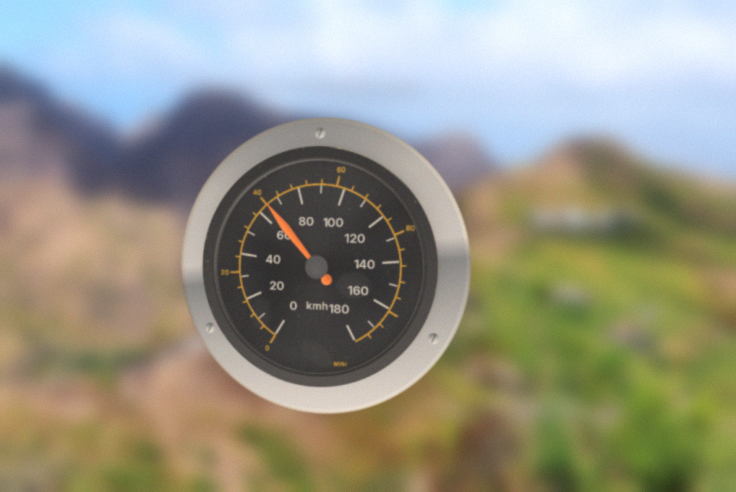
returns 65km/h
